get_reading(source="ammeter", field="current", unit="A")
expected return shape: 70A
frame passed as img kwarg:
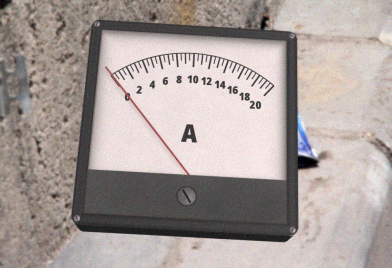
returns 0A
